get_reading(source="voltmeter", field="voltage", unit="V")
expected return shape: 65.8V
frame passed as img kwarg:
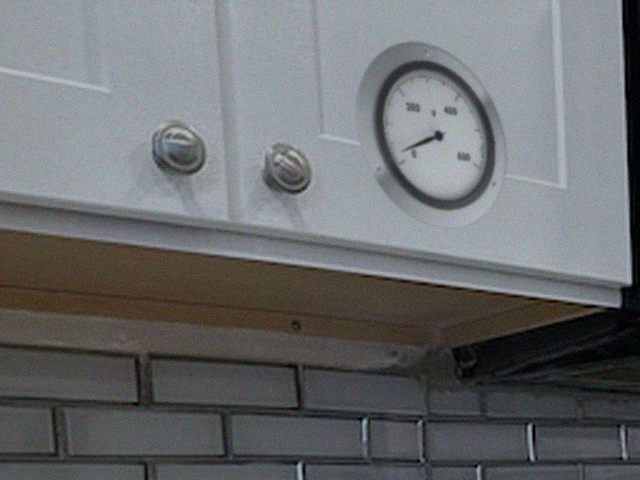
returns 25V
